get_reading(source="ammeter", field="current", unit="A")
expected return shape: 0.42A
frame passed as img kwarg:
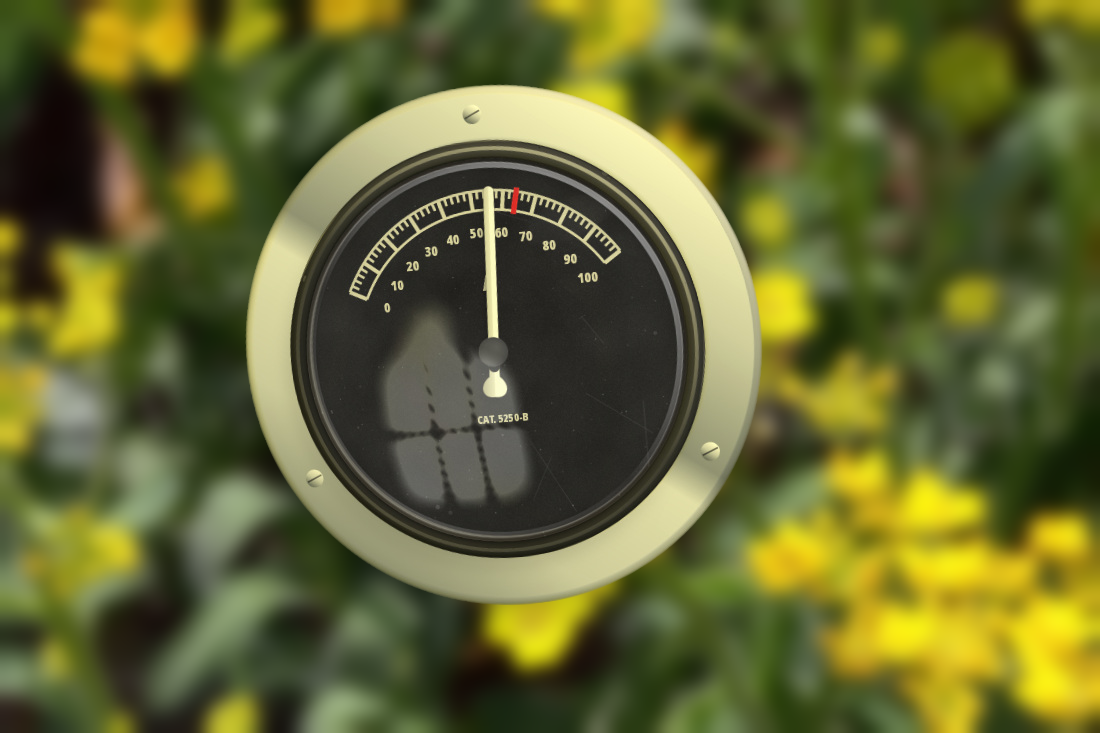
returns 56A
